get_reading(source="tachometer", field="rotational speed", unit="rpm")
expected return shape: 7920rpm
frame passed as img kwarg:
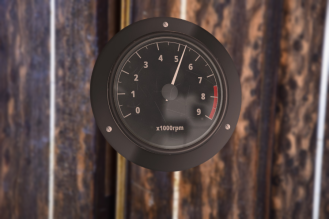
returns 5250rpm
